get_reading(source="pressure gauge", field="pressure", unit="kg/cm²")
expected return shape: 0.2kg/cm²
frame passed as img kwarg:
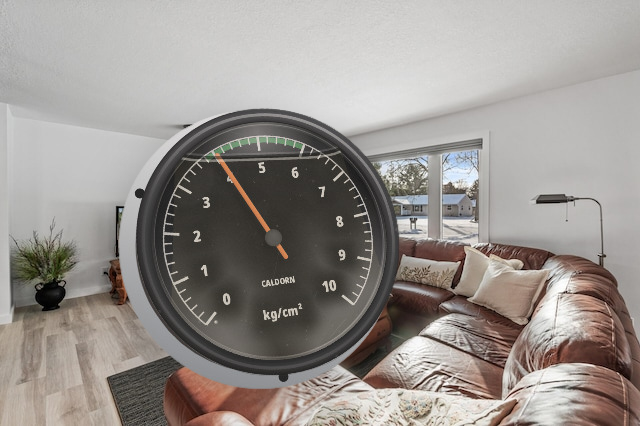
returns 4kg/cm²
